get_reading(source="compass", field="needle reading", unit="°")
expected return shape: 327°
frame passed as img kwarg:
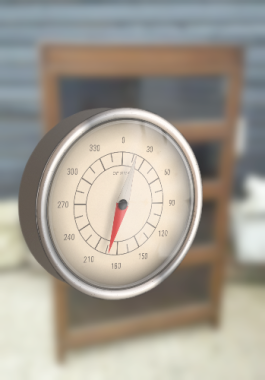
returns 195°
